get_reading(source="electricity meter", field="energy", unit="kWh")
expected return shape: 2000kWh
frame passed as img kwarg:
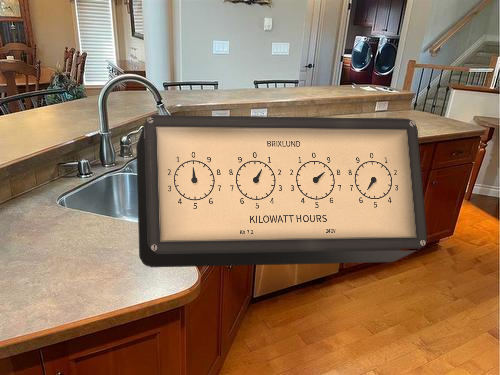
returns 86kWh
